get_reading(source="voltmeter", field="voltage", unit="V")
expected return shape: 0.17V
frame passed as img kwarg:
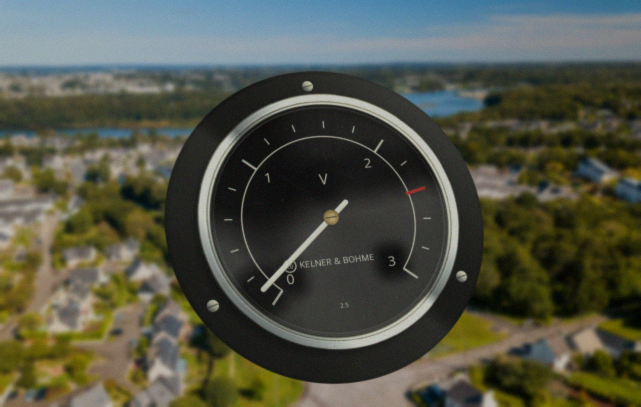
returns 0.1V
